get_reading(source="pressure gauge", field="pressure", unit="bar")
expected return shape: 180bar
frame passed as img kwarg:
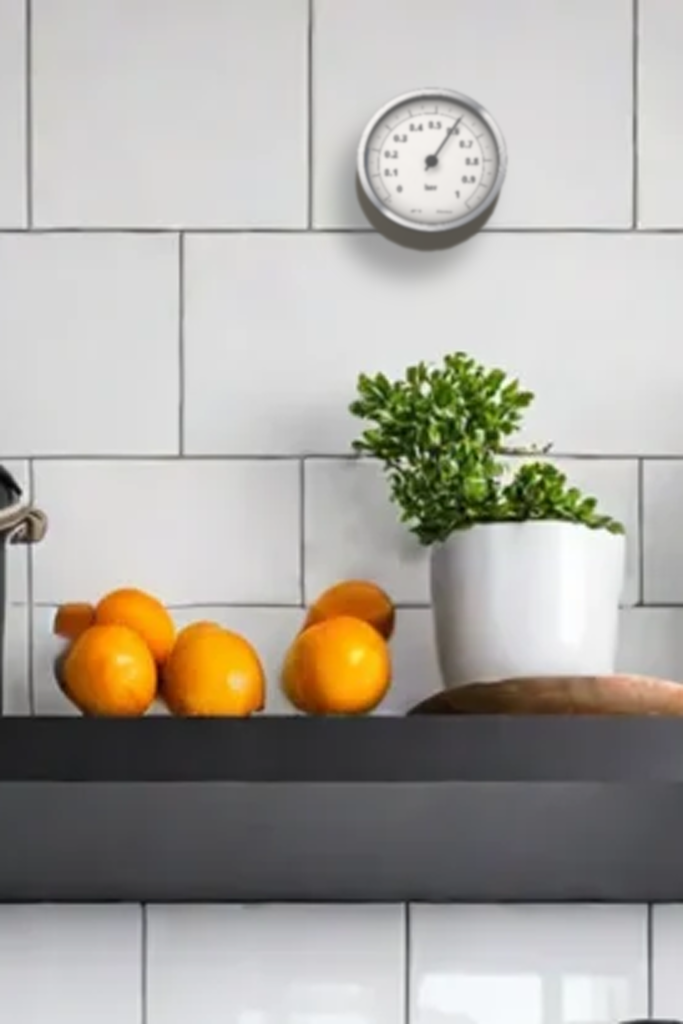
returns 0.6bar
